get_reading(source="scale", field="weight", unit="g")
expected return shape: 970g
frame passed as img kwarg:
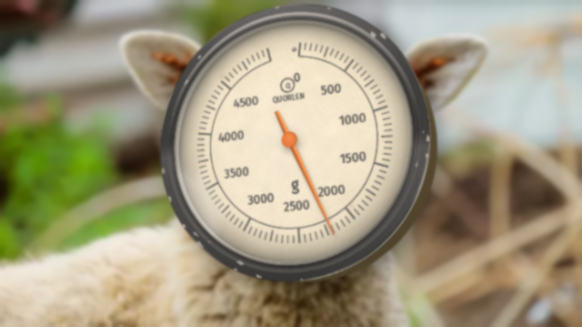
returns 2200g
